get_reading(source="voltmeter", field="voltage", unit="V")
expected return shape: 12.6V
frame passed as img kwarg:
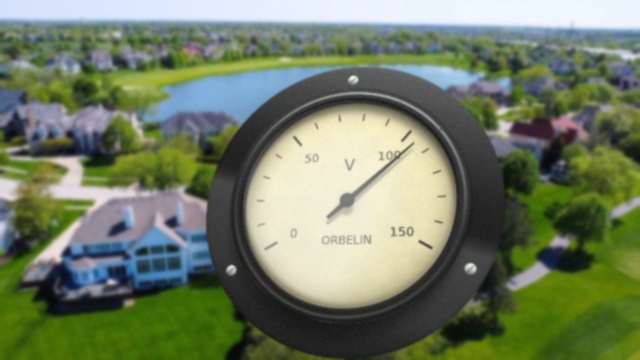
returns 105V
